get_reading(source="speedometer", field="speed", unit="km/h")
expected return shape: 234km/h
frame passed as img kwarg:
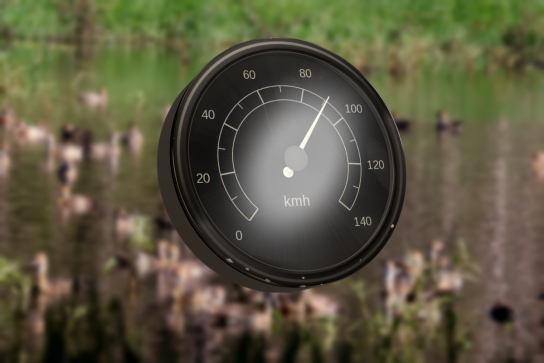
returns 90km/h
